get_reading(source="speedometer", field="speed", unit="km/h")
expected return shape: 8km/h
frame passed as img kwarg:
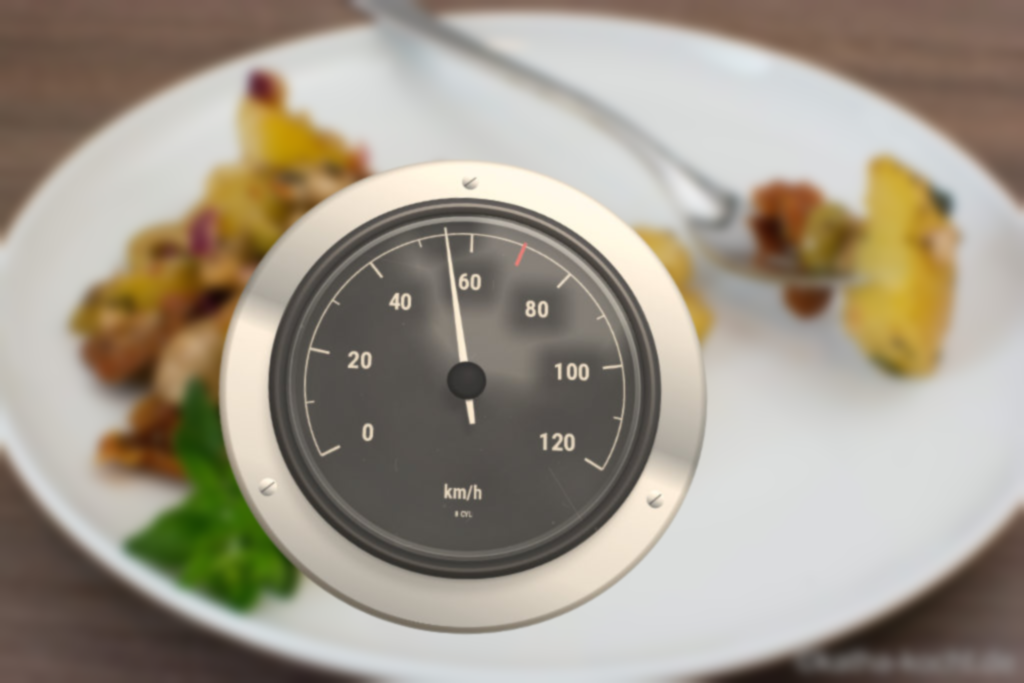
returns 55km/h
